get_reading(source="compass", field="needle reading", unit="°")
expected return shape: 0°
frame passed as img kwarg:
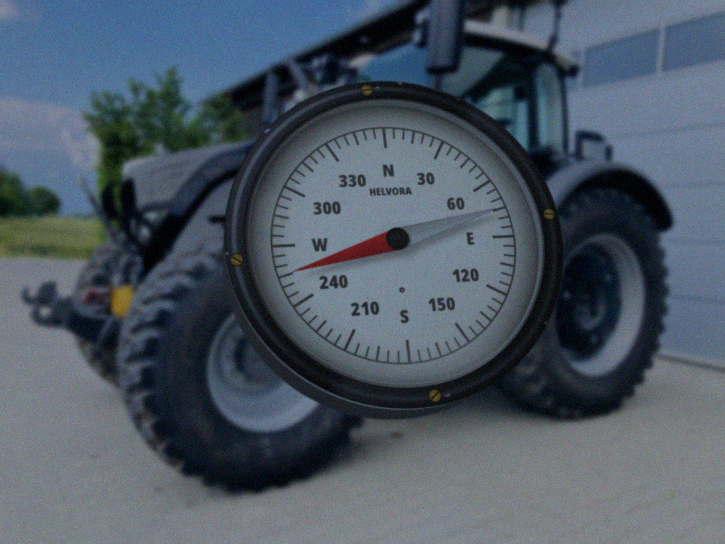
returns 255°
